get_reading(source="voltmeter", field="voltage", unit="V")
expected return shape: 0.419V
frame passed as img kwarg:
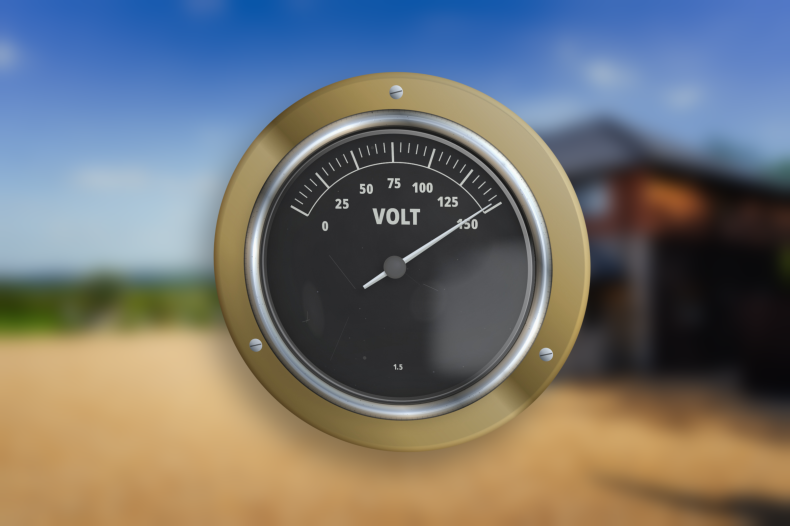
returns 147.5V
